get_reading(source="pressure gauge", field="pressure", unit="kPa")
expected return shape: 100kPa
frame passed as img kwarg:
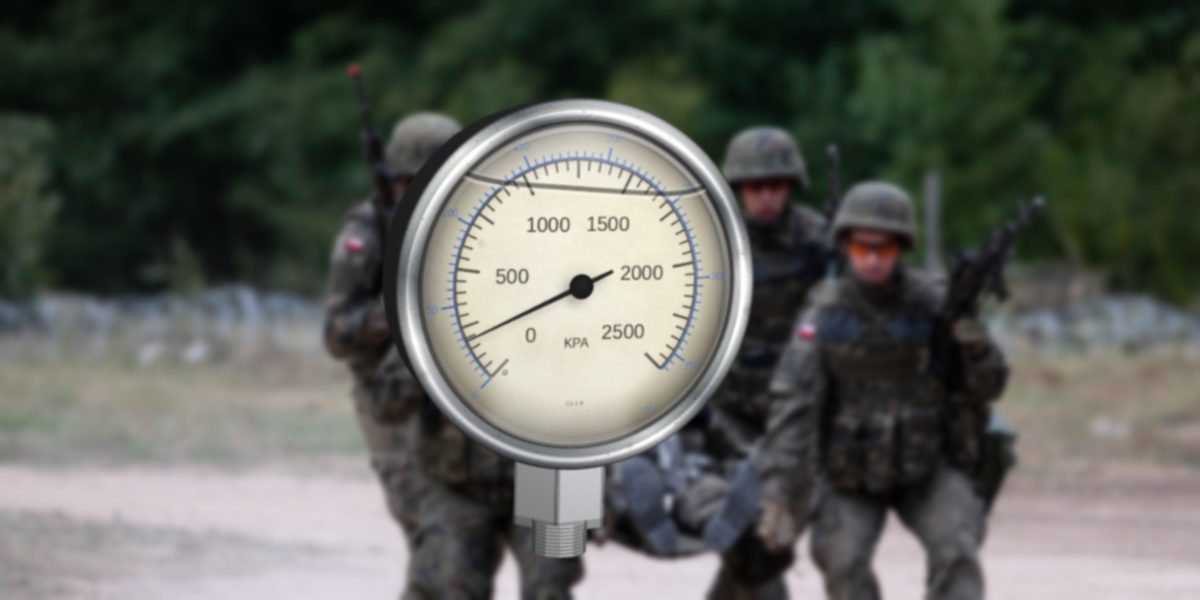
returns 200kPa
